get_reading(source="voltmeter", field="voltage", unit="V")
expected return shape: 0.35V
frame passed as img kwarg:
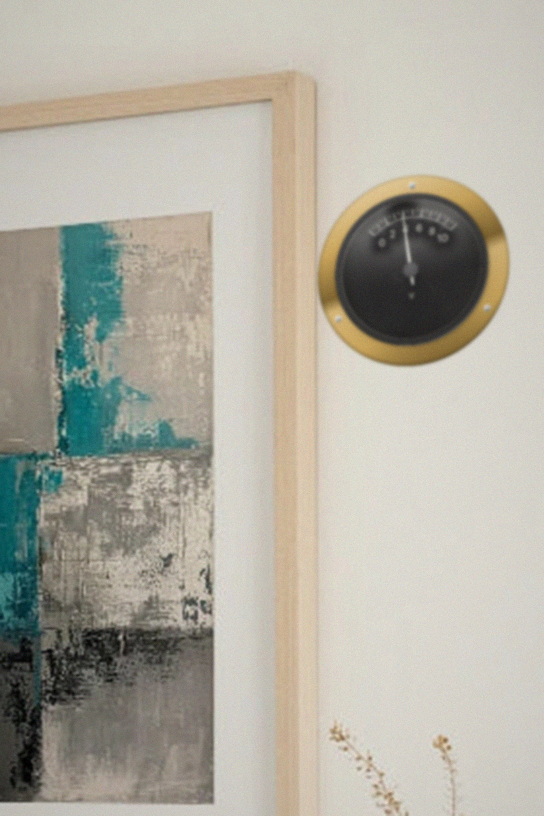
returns 4V
